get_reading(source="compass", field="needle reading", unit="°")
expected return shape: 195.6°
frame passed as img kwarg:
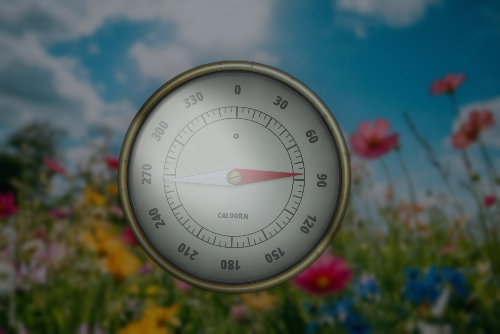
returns 85°
